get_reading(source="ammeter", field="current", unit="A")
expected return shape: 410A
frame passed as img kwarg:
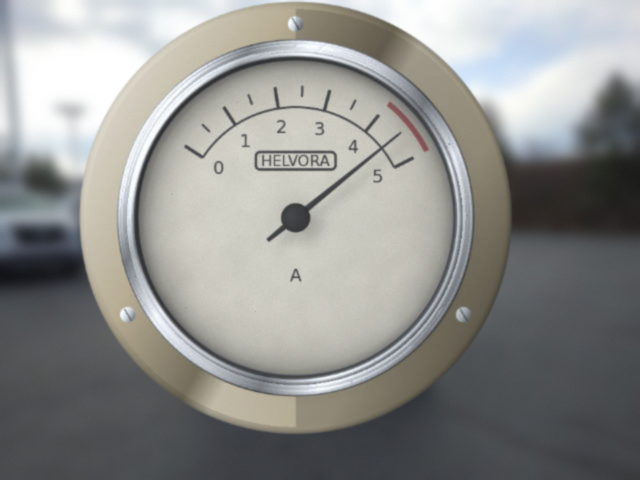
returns 4.5A
